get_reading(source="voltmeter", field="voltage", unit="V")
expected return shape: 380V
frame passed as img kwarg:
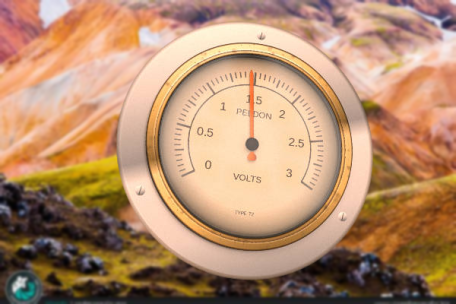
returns 1.45V
